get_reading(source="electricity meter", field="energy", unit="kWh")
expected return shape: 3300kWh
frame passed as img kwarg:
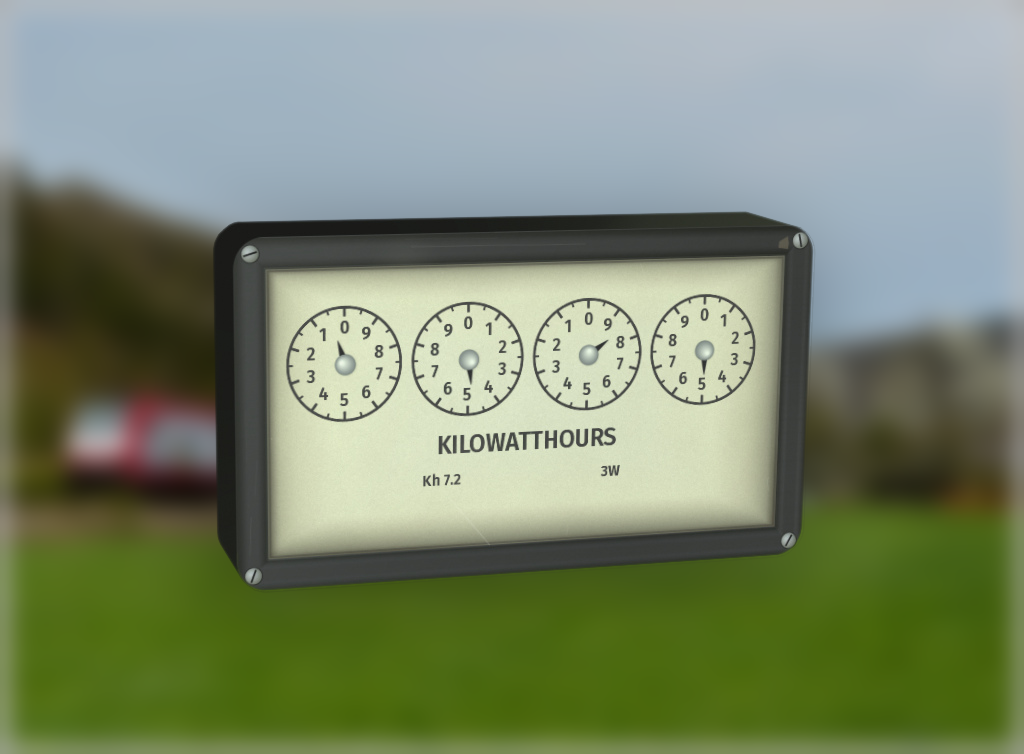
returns 485kWh
